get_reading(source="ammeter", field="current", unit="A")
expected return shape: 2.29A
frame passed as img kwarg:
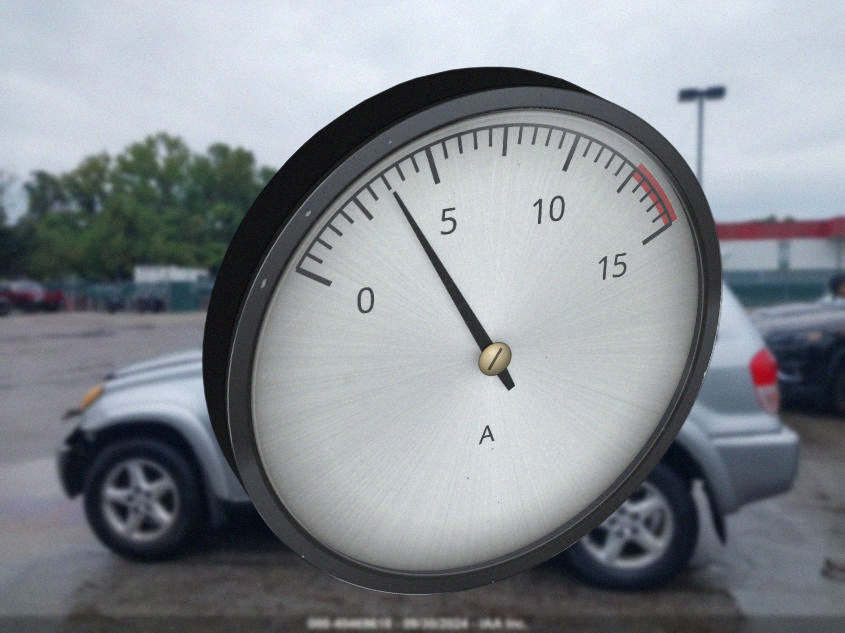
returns 3.5A
